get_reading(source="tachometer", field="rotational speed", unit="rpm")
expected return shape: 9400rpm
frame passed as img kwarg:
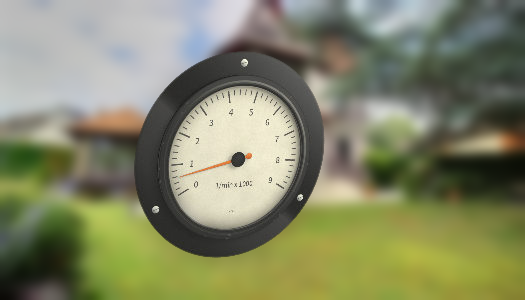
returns 600rpm
